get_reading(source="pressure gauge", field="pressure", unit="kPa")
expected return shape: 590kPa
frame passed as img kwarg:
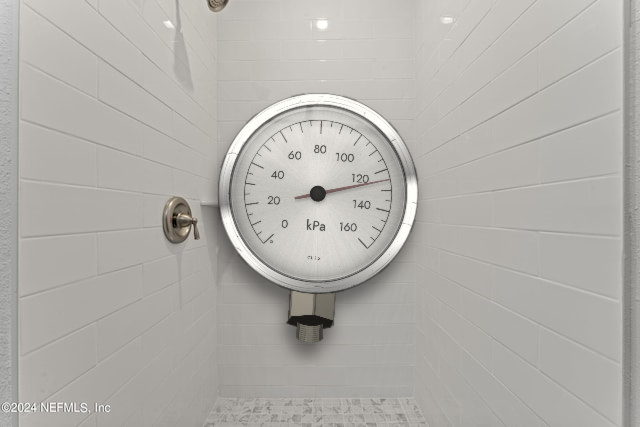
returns 125kPa
